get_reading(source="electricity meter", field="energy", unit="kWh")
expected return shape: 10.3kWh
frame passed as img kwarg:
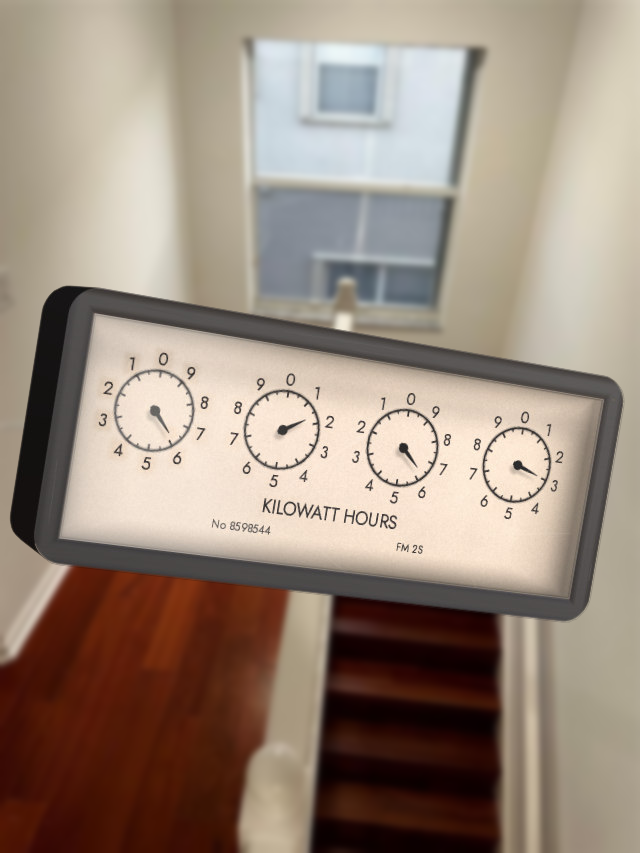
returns 6163kWh
